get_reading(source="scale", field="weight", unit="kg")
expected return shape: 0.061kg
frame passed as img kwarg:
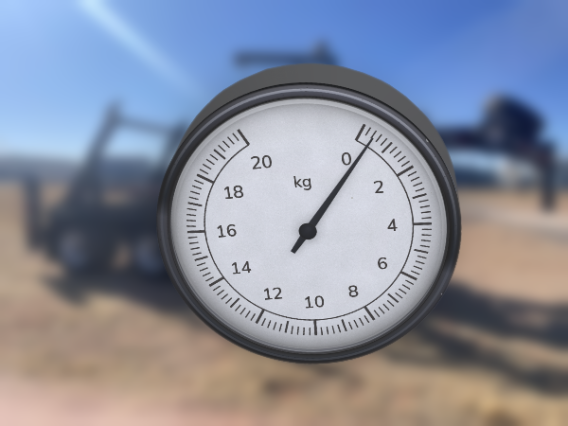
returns 0.4kg
